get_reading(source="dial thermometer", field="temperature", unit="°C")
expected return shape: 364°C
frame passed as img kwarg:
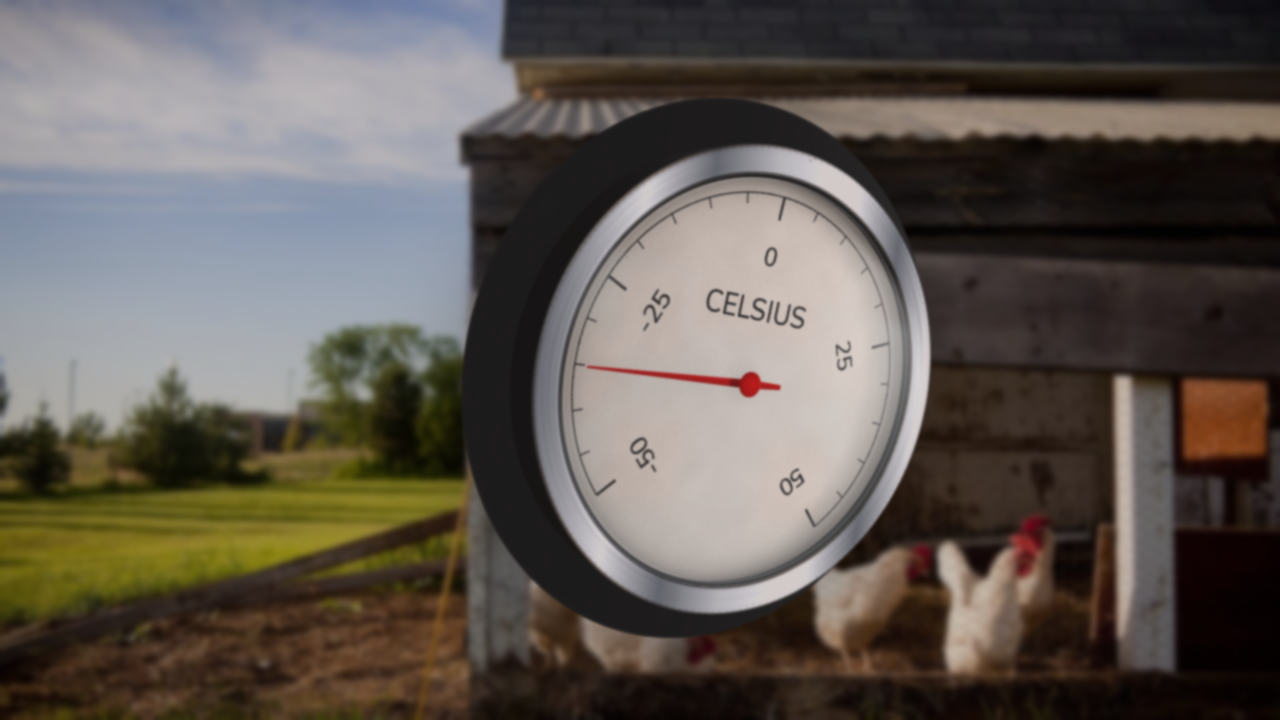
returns -35°C
